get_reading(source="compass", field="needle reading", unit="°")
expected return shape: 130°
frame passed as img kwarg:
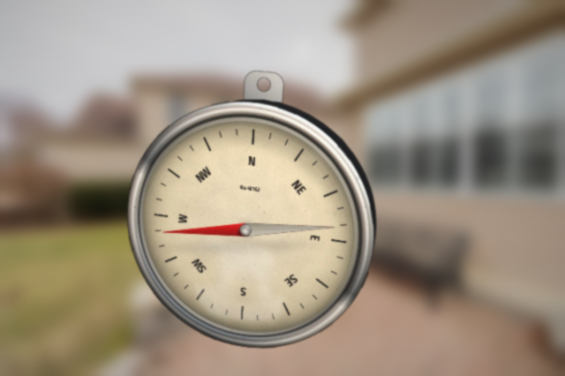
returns 260°
